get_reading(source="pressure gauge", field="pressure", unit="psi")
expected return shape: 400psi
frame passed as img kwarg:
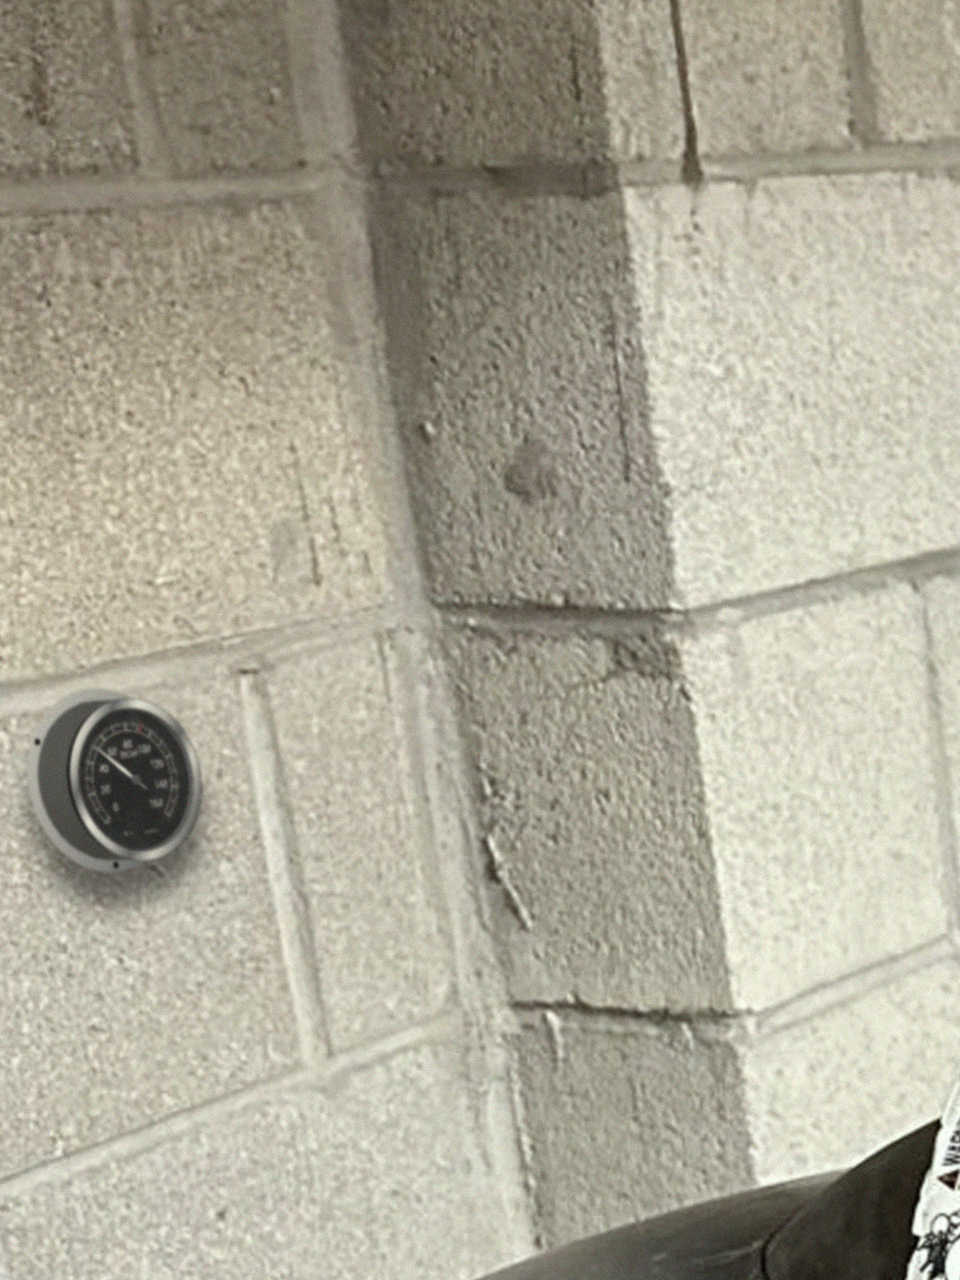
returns 50psi
